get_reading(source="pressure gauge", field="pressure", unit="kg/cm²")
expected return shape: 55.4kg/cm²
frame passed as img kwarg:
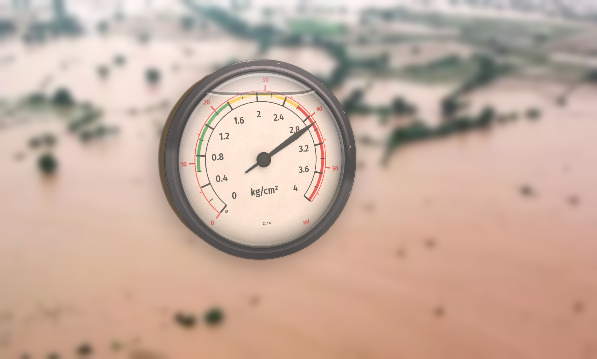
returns 2.9kg/cm²
